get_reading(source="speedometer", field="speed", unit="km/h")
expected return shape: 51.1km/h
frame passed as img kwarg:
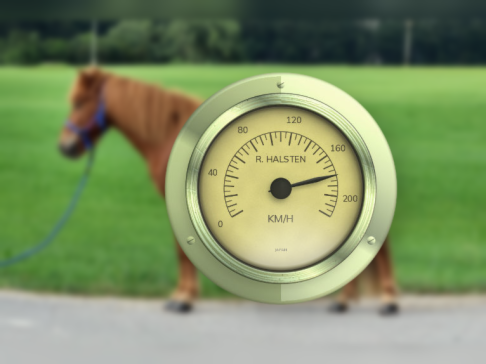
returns 180km/h
